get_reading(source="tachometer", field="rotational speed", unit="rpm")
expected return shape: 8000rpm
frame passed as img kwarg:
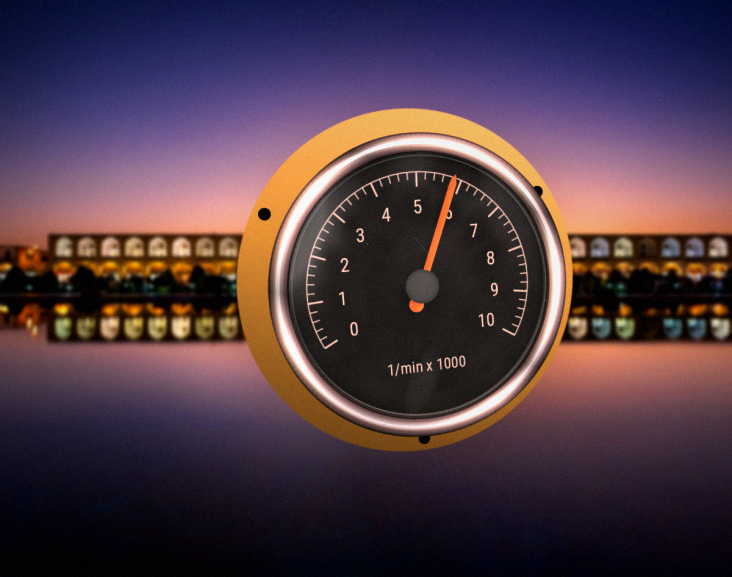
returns 5800rpm
